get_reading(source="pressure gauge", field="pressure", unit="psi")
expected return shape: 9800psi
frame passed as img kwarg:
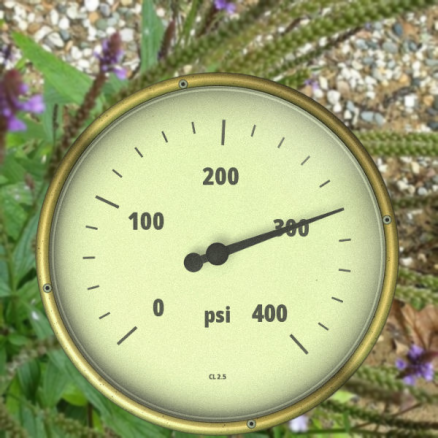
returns 300psi
